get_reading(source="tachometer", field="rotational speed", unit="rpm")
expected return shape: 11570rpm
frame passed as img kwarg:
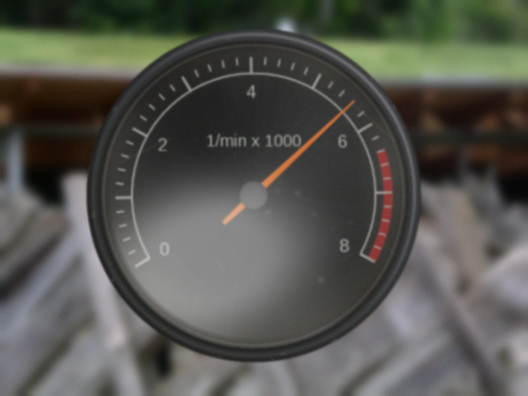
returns 5600rpm
